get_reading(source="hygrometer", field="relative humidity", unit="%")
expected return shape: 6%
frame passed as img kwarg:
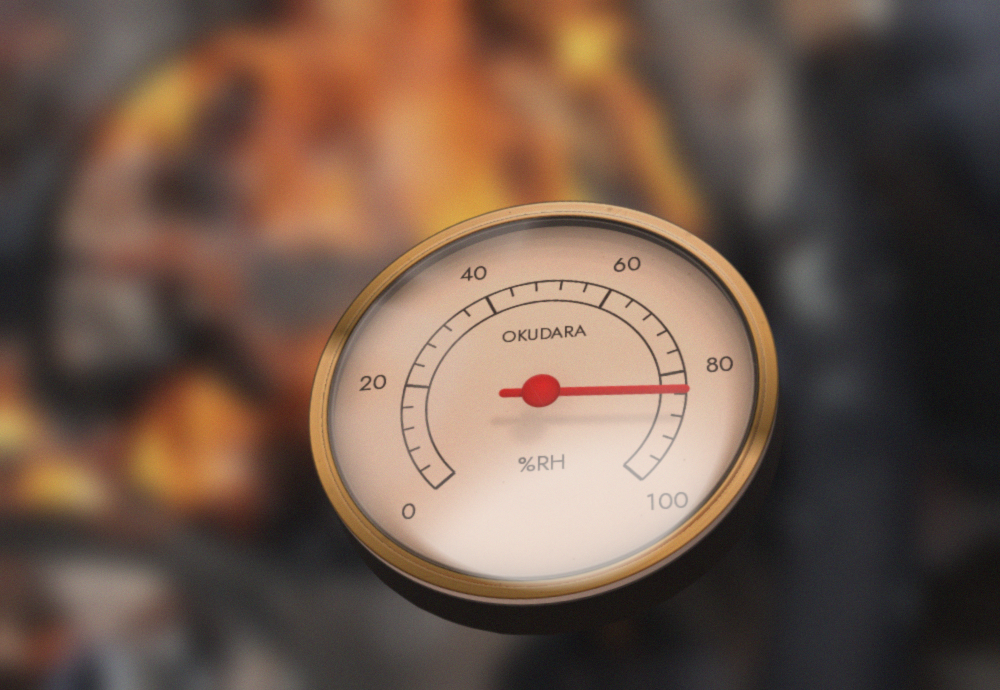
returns 84%
